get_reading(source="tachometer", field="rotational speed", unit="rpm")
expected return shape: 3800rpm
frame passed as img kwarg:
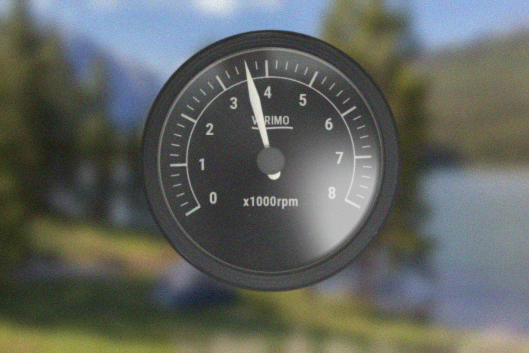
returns 3600rpm
